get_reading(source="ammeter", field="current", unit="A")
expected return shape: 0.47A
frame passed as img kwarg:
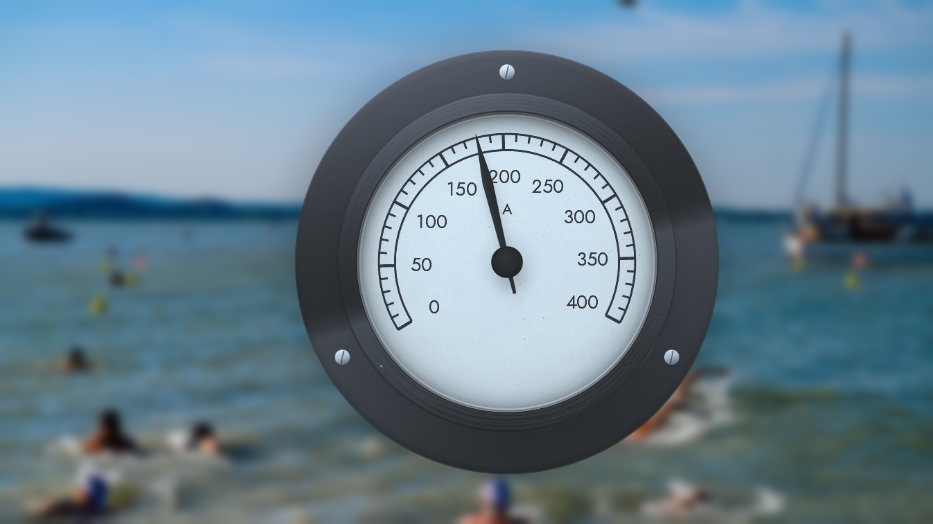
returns 180A
